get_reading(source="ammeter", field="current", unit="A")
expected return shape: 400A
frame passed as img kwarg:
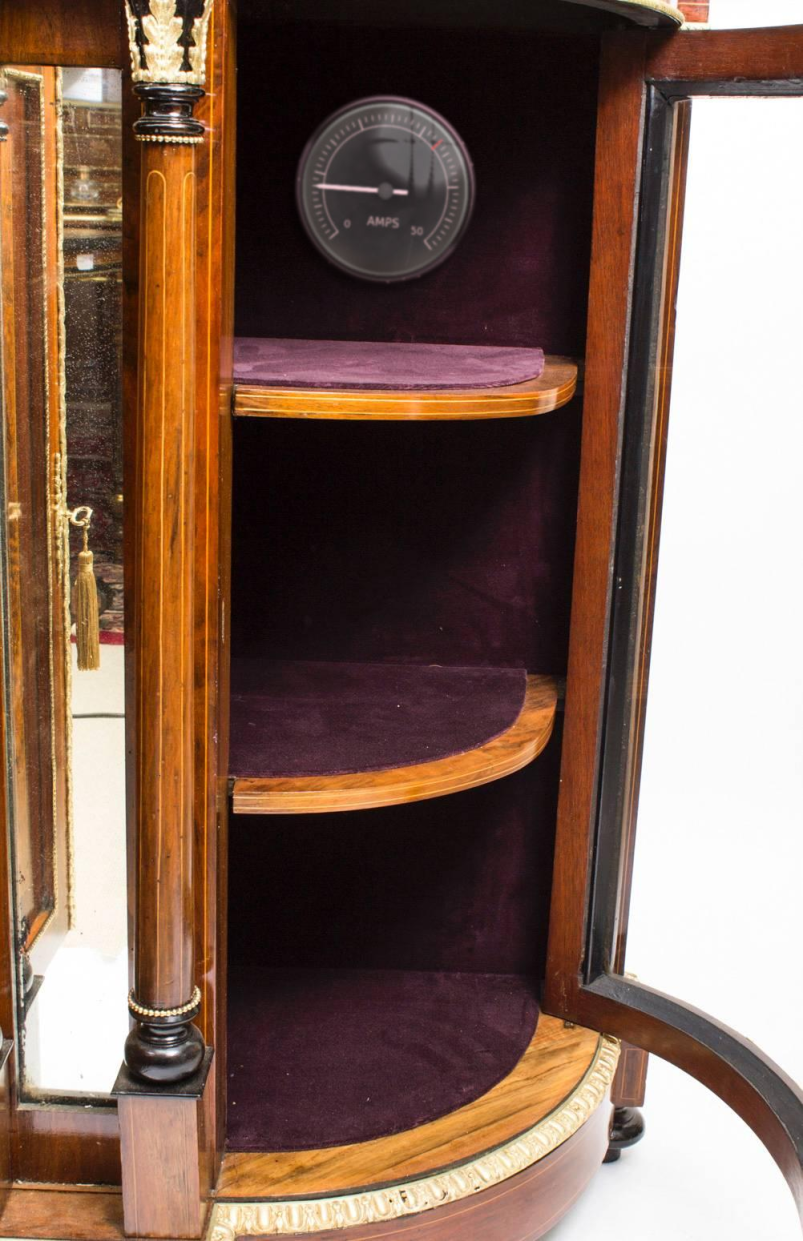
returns 8A
